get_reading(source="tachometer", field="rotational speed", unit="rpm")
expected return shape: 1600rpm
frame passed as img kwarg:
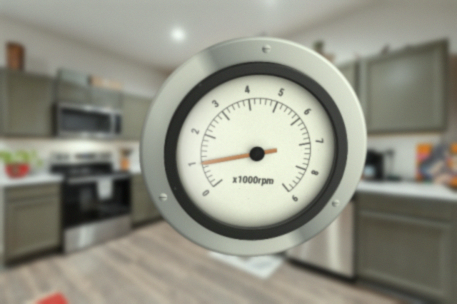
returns 1000rpm
